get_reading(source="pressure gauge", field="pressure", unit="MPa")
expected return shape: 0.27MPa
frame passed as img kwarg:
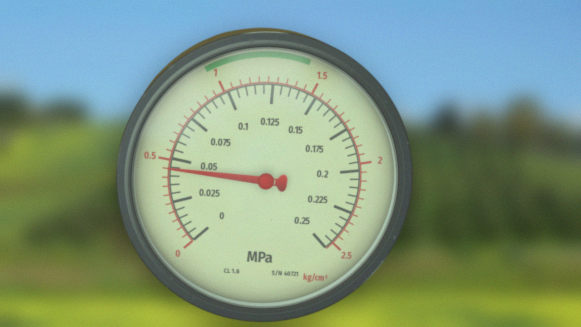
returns 0.045MPa
